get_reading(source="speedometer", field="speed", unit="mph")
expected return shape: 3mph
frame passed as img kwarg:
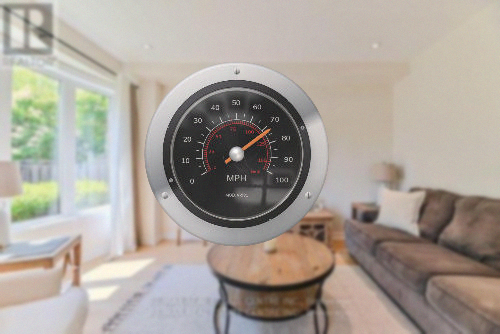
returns 72.5mph
